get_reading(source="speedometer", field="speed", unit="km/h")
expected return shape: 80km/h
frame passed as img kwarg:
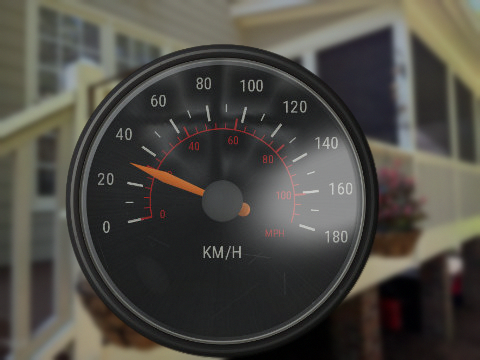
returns 30km/h
